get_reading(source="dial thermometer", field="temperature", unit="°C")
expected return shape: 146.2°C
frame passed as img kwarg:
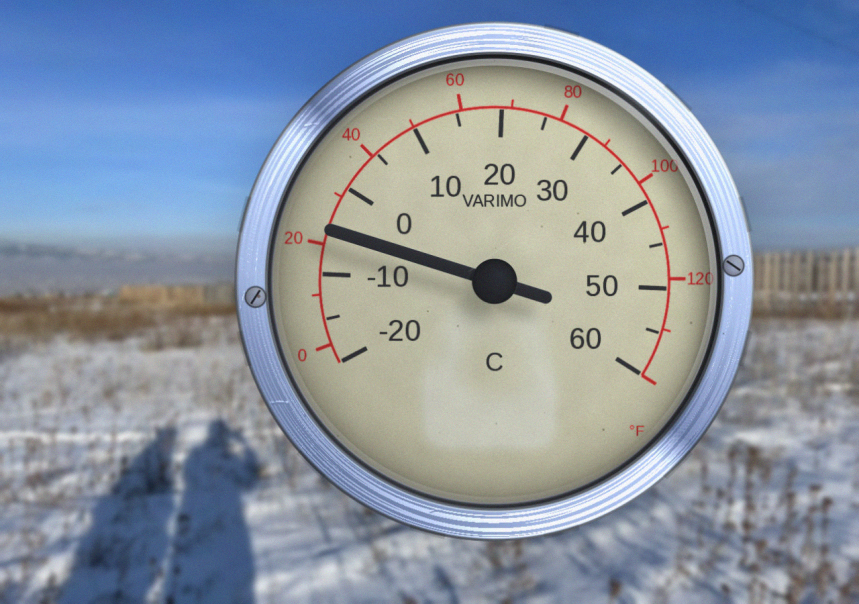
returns -5°C
